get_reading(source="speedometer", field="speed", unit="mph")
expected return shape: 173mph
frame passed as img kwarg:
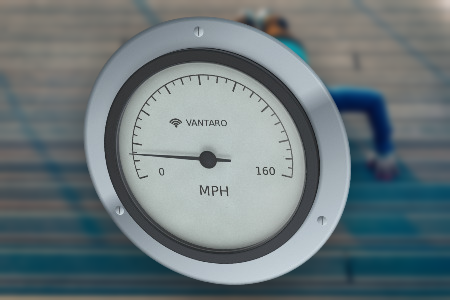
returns 15mph
